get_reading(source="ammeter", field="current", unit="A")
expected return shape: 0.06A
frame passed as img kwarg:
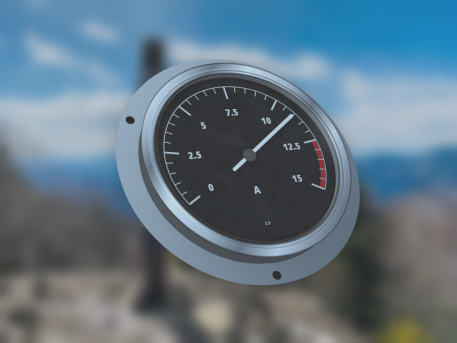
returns 11A
